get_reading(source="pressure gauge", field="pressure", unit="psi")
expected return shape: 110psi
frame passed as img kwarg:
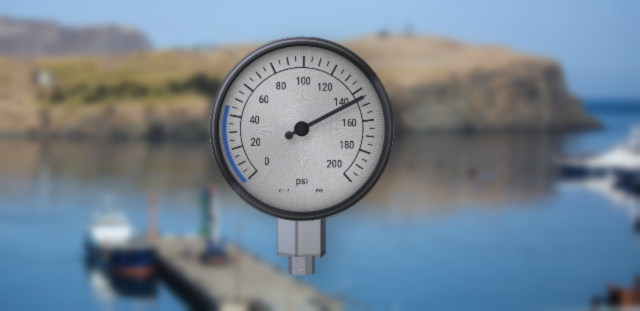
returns 145psi
